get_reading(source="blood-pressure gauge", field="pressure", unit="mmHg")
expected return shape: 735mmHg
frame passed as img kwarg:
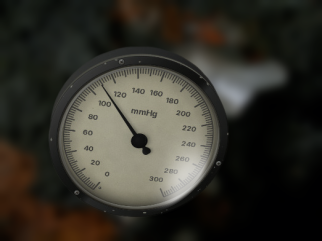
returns 110mmHg
